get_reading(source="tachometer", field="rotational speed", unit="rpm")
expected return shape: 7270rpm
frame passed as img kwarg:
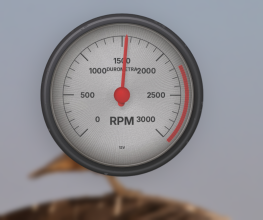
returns 1550rpm
